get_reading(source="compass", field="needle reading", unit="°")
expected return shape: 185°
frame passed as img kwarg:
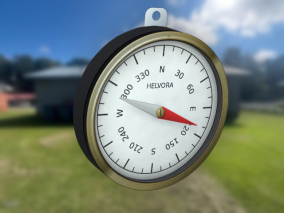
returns 110°
